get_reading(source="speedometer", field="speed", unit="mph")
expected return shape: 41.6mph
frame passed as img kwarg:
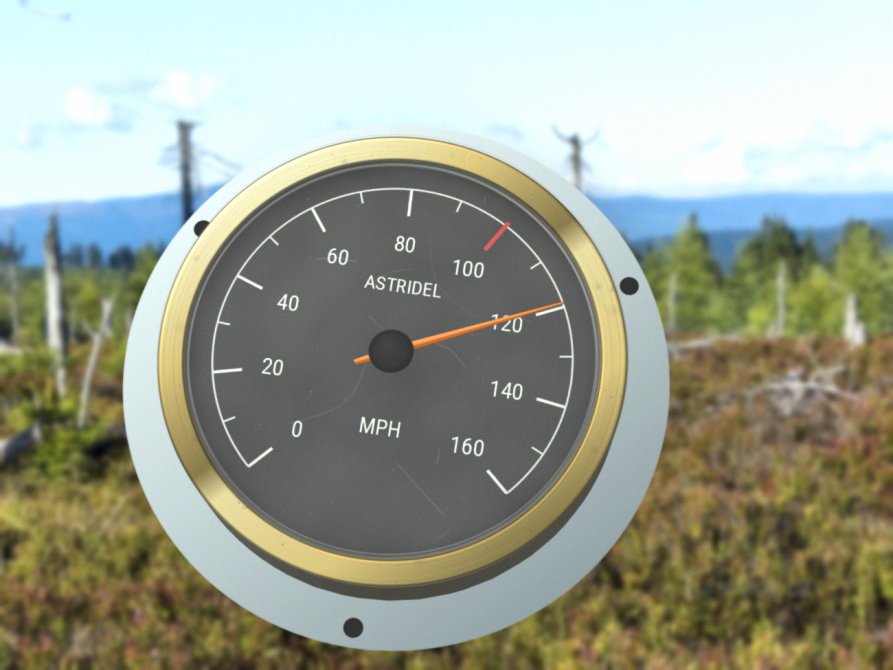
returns 120mph
